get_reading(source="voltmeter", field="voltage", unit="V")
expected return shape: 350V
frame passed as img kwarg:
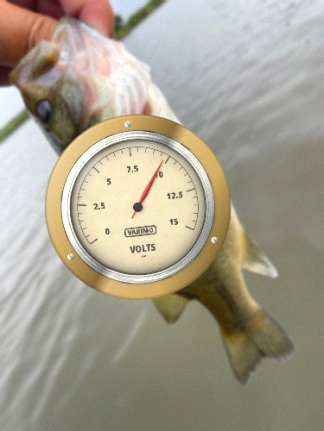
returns 9.75V
